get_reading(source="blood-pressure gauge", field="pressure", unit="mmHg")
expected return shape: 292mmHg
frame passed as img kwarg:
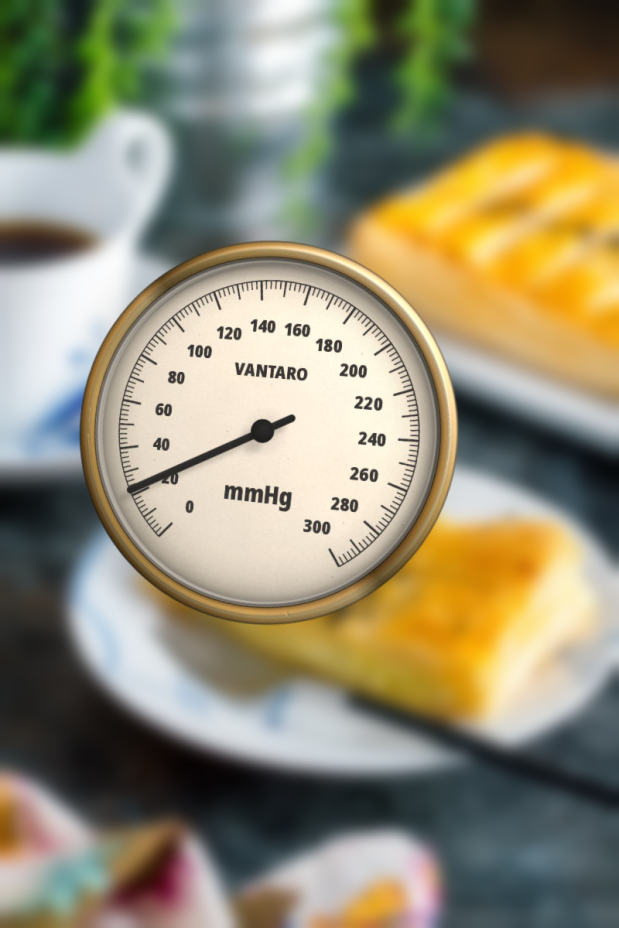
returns 22mmHg
